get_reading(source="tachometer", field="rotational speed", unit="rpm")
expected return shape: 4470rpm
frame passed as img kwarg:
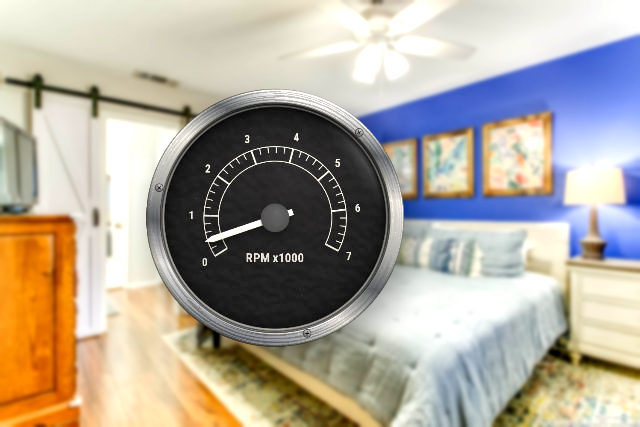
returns 400rpm
